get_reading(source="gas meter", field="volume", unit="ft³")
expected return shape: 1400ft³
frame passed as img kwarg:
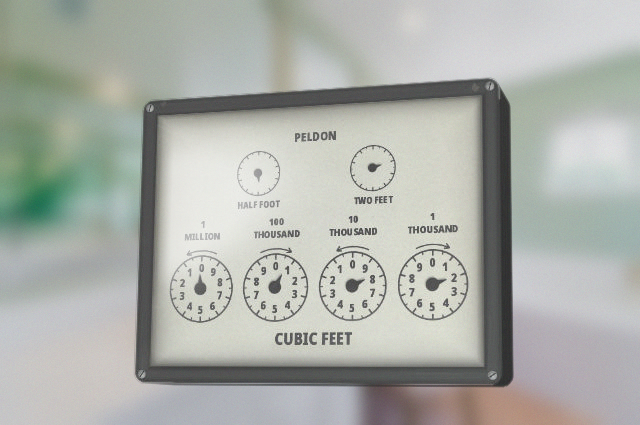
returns 8200ft³
